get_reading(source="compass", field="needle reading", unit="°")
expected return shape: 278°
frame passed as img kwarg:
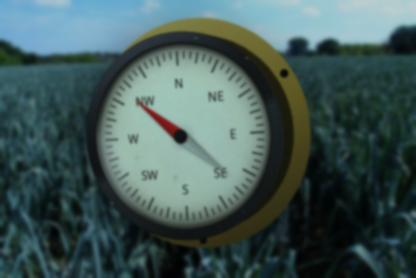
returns 310°
